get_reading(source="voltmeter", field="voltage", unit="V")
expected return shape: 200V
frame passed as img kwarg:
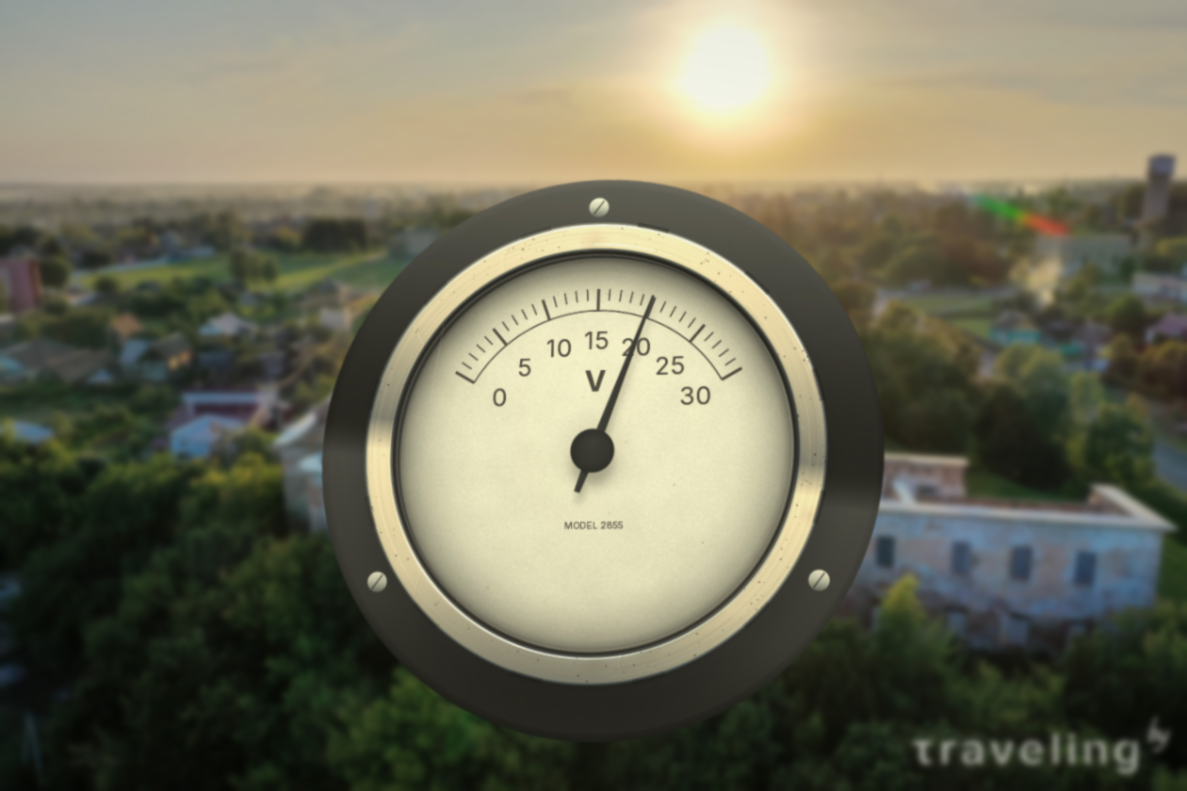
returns 20V
